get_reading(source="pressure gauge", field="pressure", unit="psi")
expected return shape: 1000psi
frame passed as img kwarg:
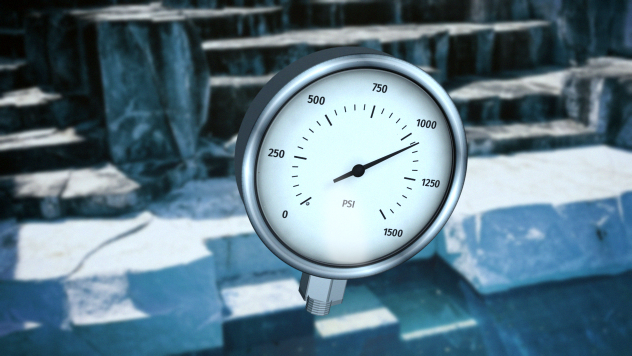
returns 1050psi
